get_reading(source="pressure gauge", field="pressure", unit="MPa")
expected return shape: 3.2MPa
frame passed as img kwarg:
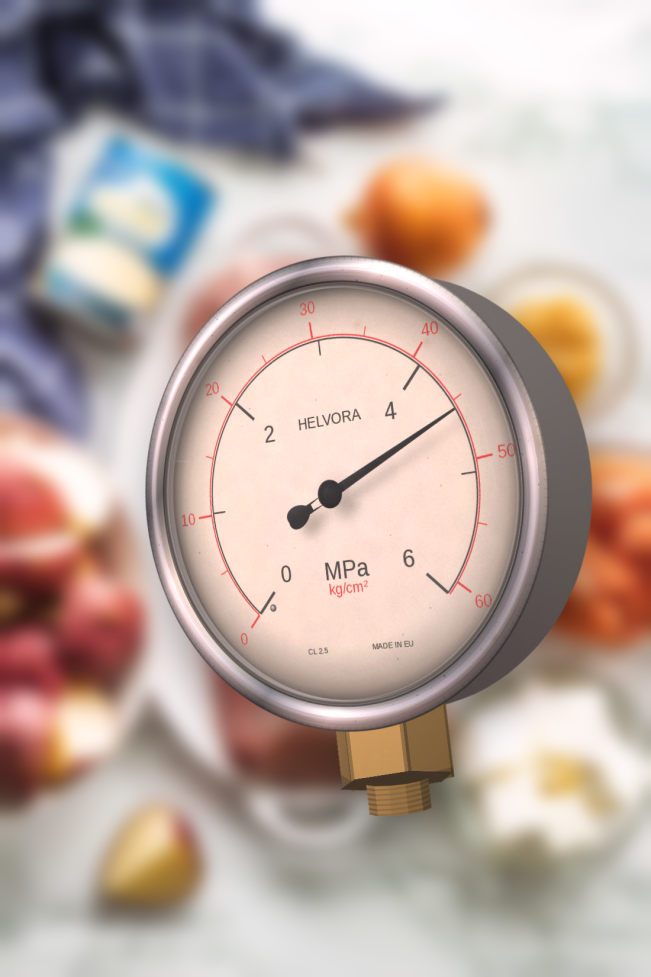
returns 4.5MPa
